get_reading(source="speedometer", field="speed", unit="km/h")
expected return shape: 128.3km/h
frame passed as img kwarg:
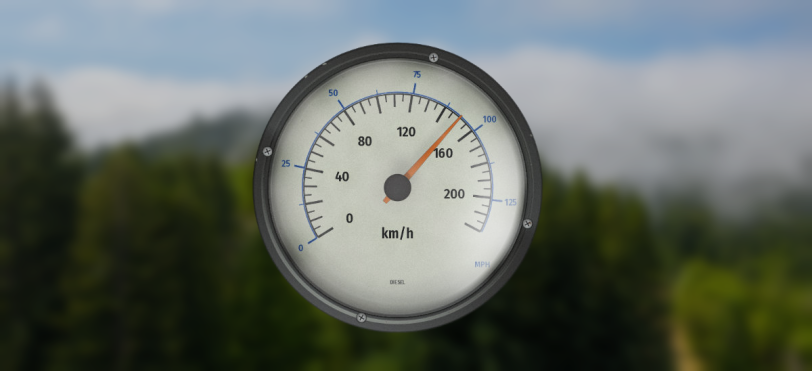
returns 150km/h
